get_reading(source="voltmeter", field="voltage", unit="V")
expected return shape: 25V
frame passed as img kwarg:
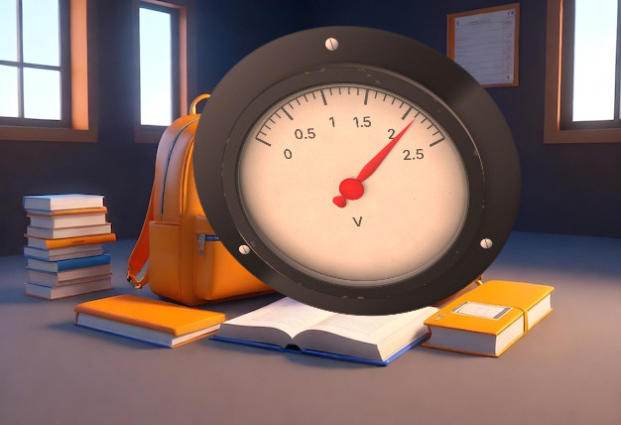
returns 2.1V
